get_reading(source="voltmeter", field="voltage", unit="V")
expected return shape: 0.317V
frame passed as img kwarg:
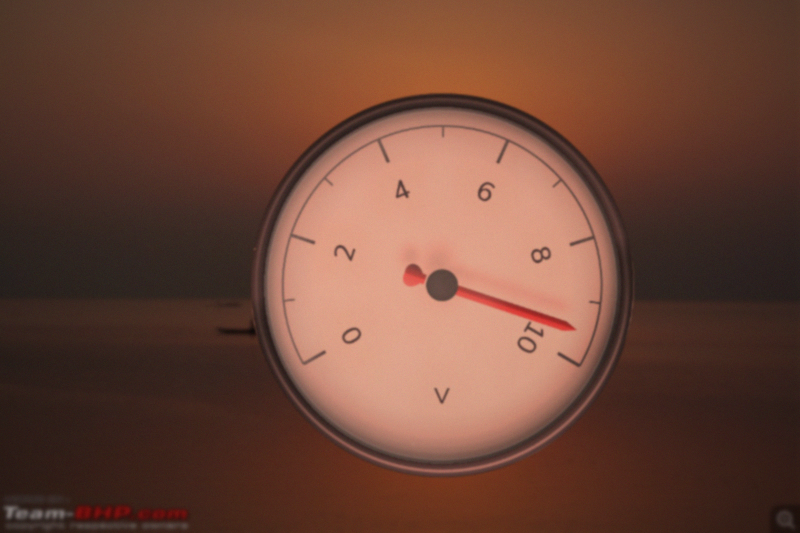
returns 9.5V
